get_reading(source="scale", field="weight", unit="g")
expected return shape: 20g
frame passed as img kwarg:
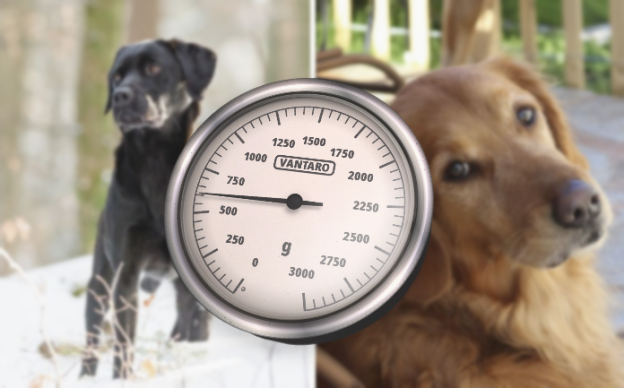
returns 600g
